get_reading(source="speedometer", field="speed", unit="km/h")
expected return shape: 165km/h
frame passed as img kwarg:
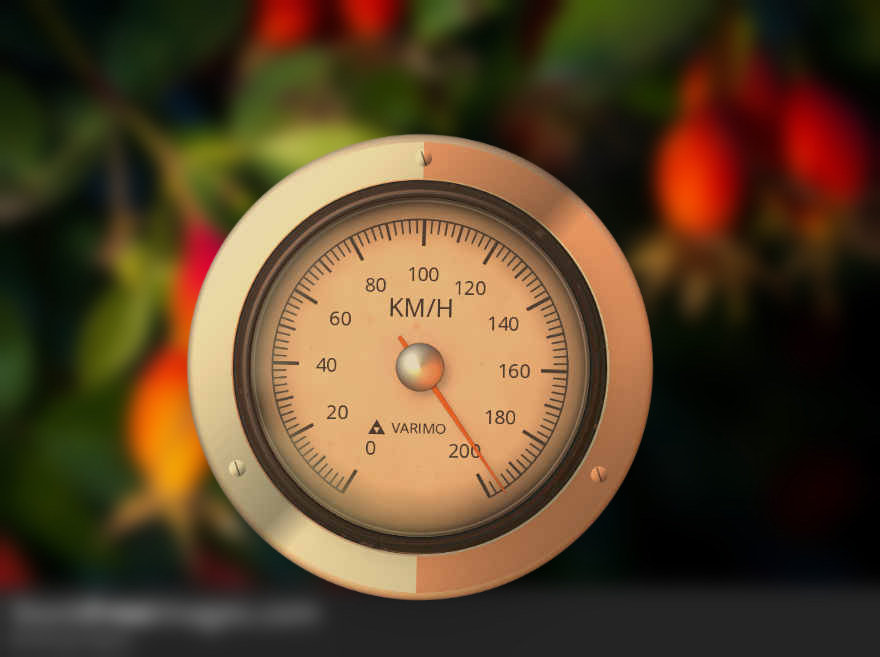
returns 196km/h
